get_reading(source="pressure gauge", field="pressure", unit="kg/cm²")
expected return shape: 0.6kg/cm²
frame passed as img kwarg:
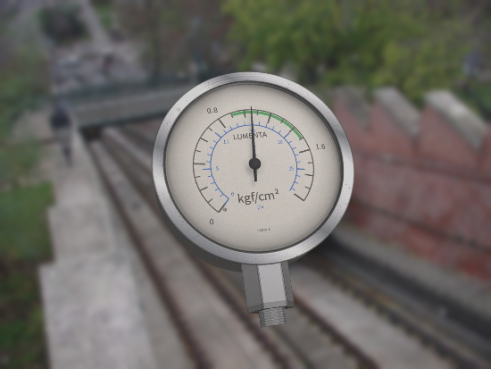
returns 1.05kg/cm²
